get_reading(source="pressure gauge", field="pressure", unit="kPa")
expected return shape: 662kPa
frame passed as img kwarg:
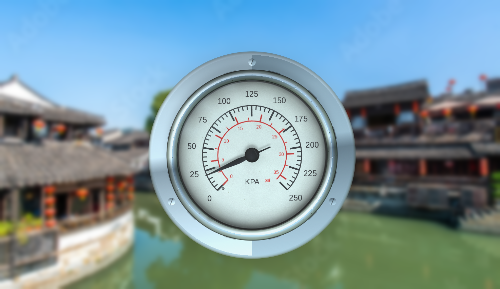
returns 20kPa
